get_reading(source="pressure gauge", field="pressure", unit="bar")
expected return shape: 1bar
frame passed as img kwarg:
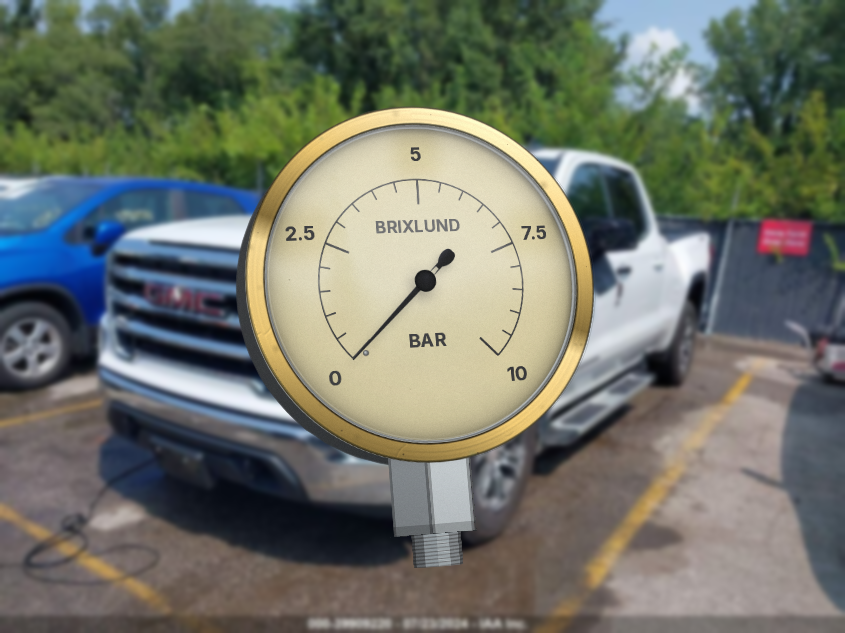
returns 0bar
